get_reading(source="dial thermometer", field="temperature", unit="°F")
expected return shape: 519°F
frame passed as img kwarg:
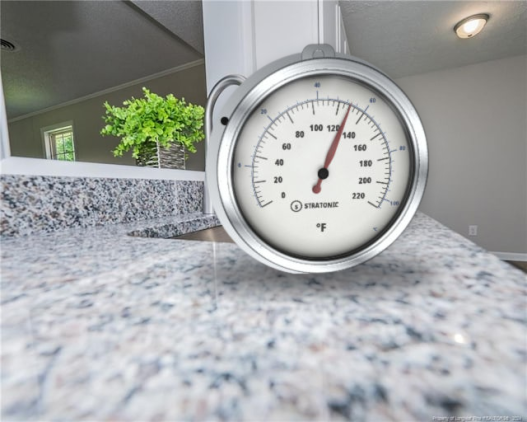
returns 128°F
